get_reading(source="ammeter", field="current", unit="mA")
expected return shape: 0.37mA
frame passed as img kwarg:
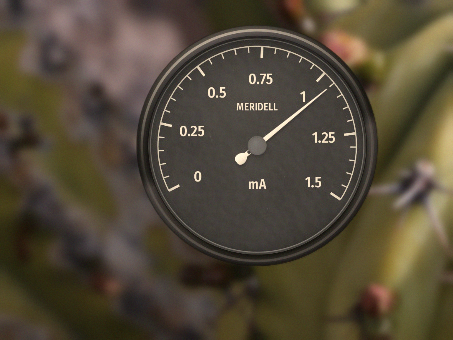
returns 1.05mA
